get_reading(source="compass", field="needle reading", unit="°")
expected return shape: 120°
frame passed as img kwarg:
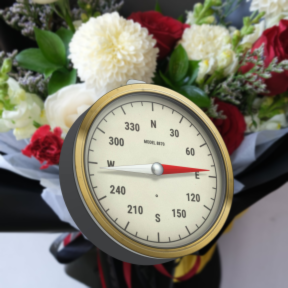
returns 85°
